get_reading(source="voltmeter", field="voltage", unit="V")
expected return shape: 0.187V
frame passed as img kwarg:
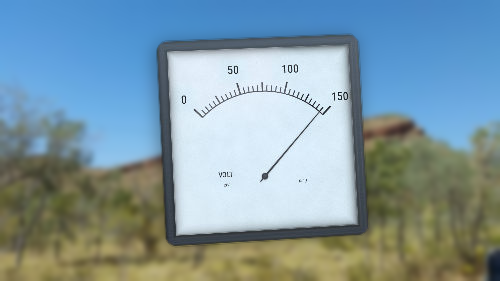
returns 145V
